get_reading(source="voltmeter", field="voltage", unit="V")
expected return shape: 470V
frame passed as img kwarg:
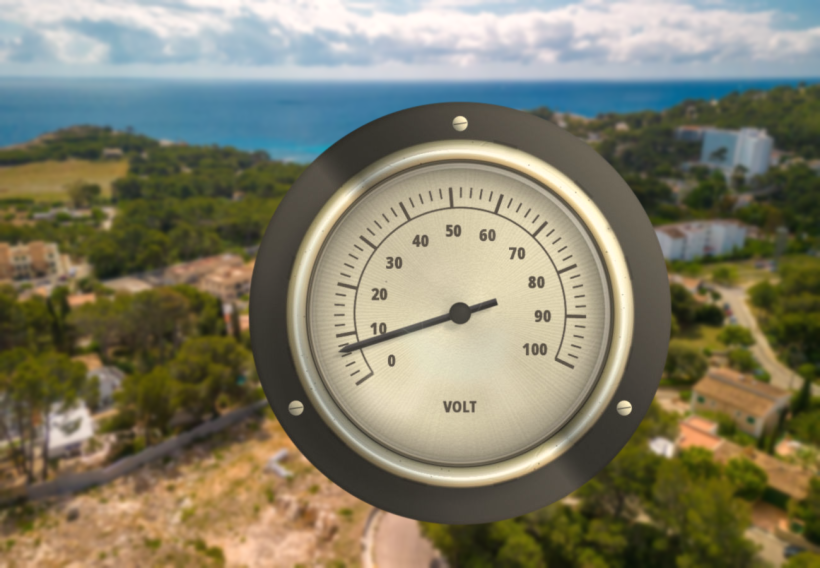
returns 7V
